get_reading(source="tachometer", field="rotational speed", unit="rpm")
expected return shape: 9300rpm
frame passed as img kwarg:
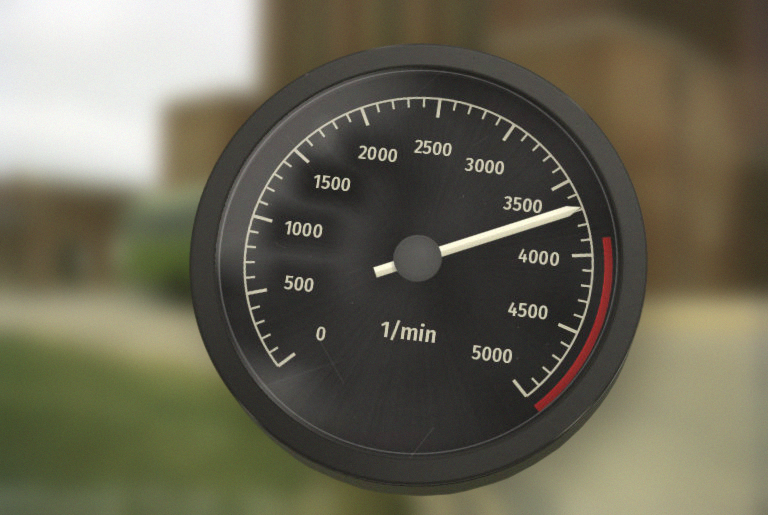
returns 3700rpm
